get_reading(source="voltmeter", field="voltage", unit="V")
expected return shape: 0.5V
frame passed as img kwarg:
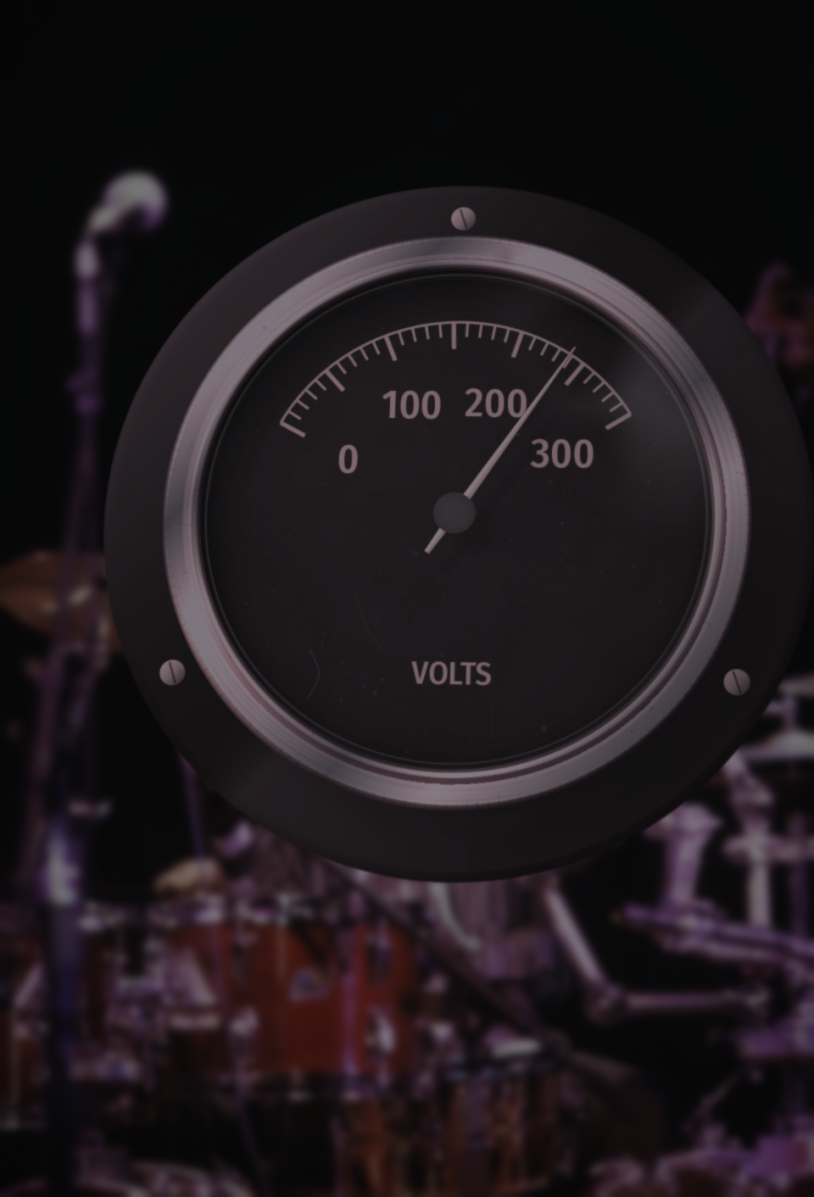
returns 240V
